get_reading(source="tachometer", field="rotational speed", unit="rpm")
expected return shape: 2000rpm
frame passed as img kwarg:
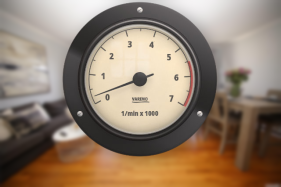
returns 250rpm
